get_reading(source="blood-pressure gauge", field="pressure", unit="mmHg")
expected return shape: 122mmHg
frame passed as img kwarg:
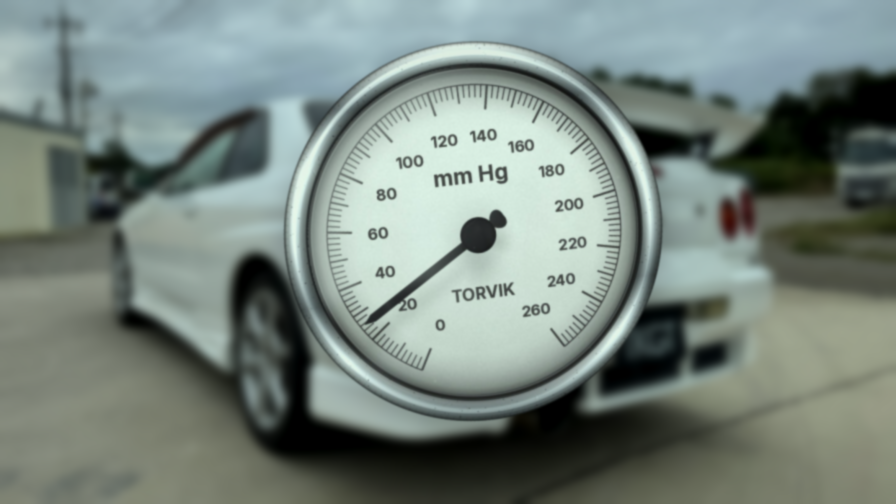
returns 26mmHg
